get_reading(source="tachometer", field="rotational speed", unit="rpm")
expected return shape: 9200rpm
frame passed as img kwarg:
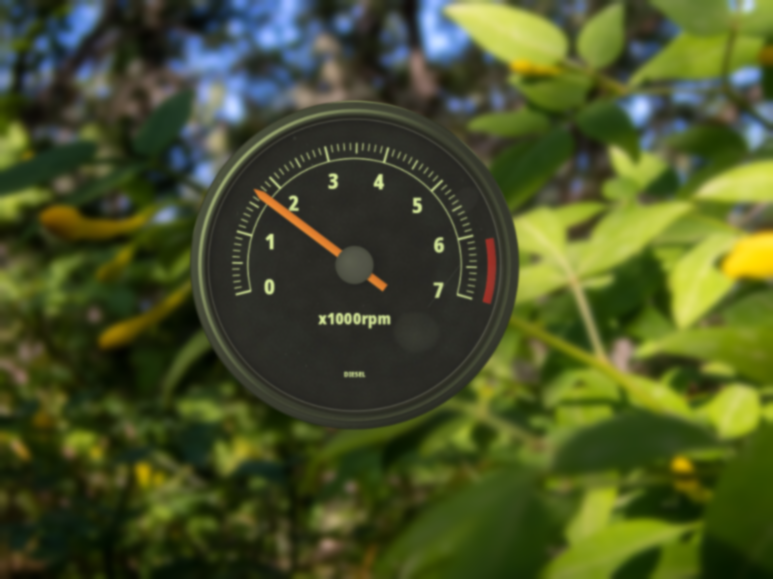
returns 1700rpm
